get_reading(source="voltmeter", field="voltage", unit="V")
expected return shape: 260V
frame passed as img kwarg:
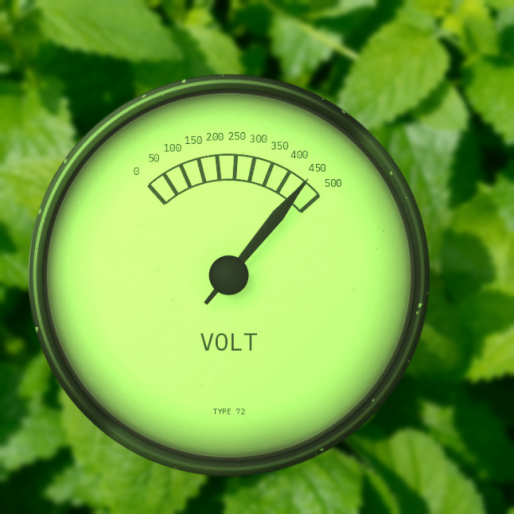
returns 450V
